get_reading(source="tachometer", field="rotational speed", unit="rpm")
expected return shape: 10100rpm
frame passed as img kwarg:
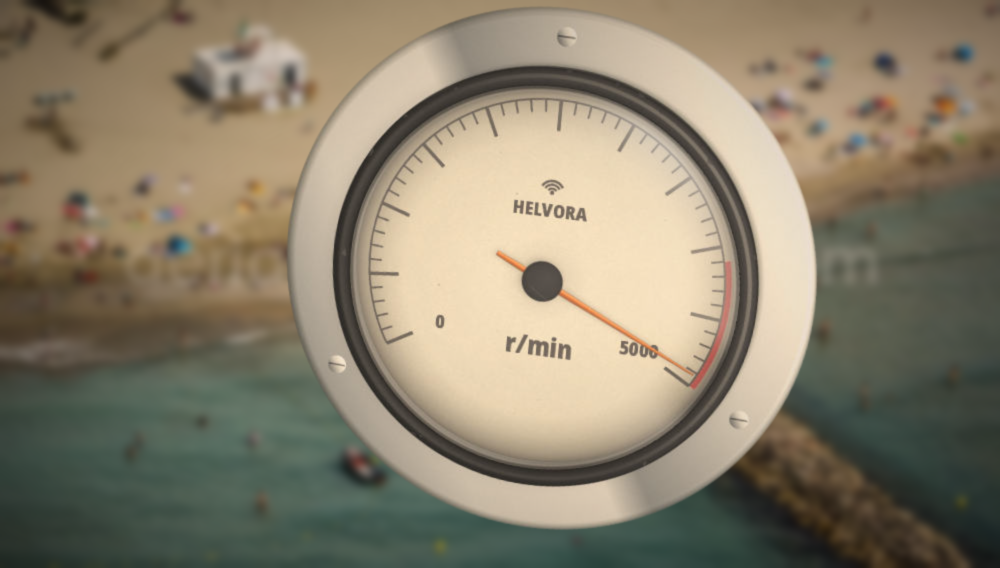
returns 4900rpm
